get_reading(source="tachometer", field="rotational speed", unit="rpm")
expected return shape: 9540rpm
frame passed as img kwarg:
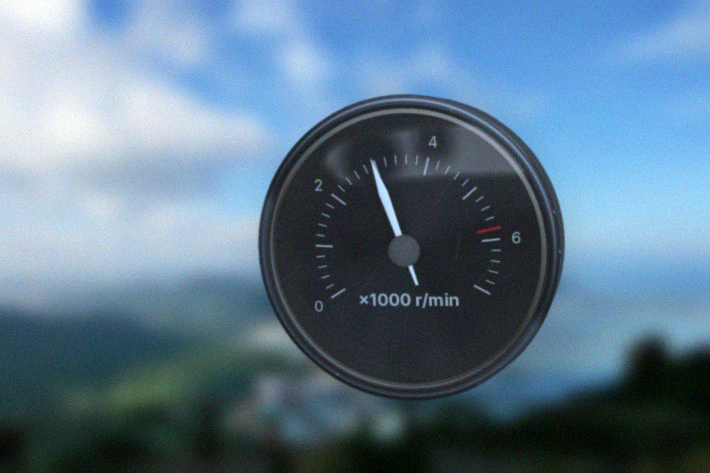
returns 3000rpm
